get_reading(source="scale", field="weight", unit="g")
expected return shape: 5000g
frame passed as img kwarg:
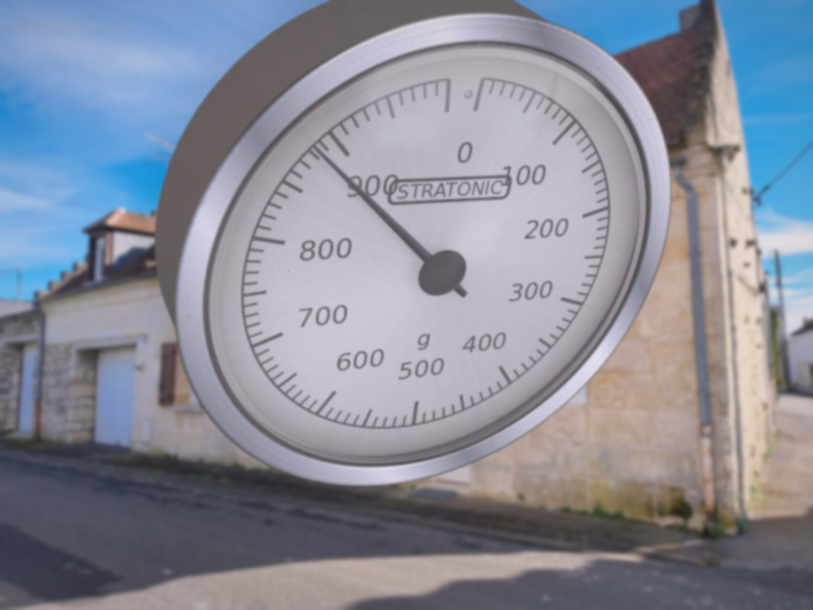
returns 885g
